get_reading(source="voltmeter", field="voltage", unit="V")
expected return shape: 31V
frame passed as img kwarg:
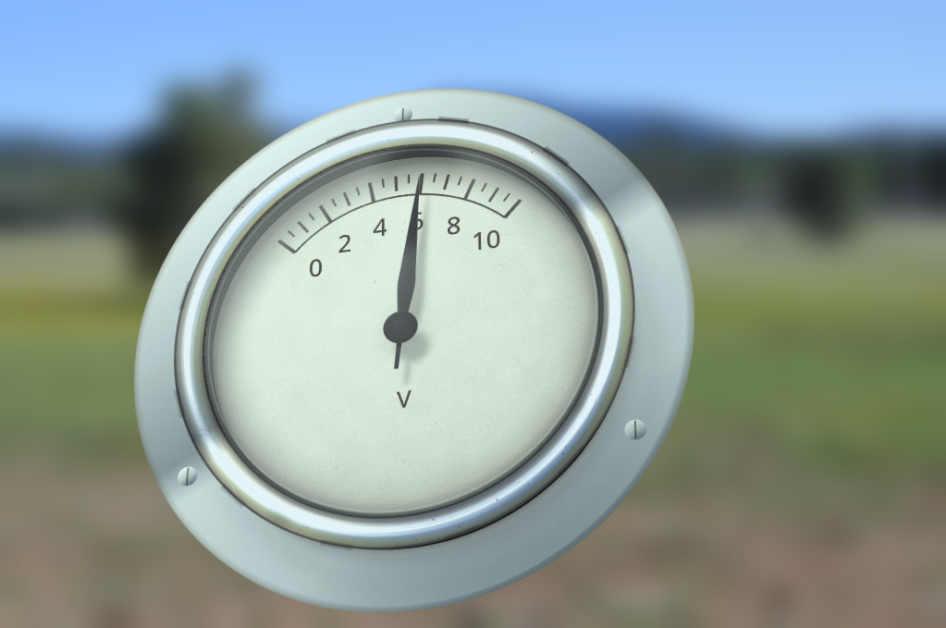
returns 6V
